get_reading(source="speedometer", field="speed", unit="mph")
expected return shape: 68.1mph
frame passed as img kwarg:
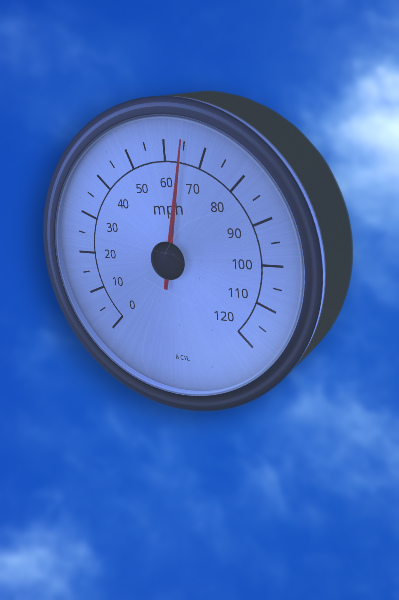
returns 65mph
